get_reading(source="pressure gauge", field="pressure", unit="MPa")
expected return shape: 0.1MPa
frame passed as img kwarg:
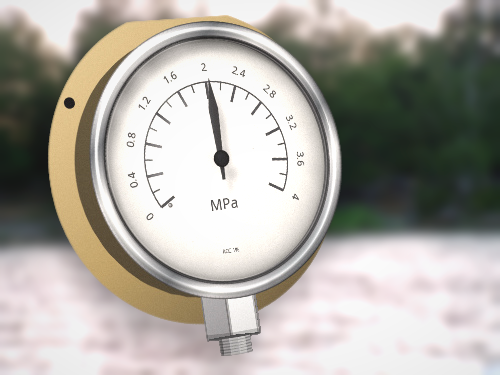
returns 2MPa
